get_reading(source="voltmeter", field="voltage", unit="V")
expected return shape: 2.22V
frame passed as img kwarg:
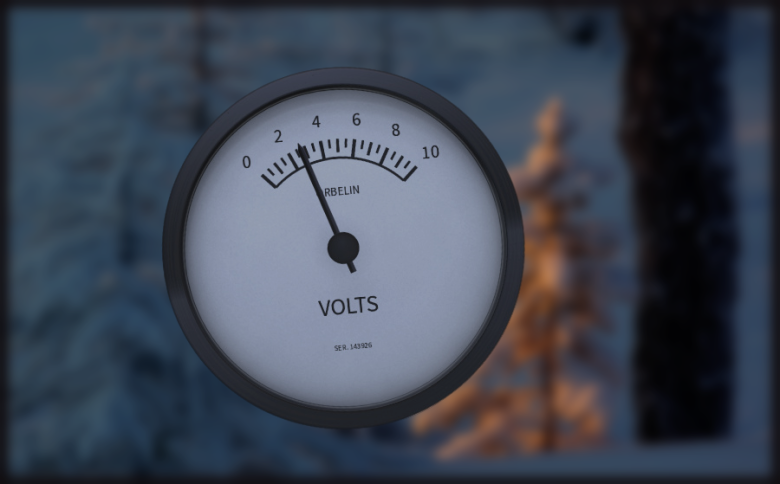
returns 2.75V
